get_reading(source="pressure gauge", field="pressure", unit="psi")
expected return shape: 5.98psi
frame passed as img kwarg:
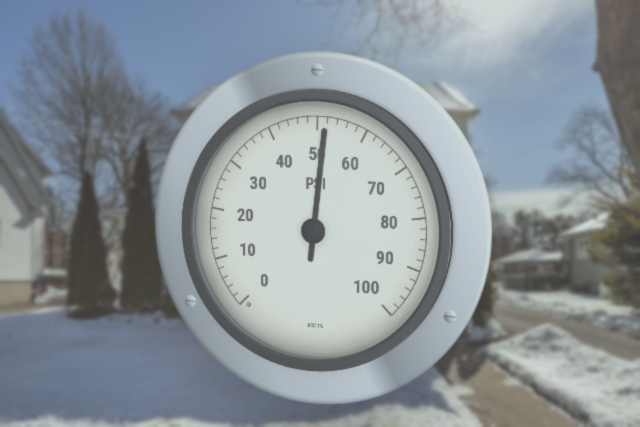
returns 52psi
